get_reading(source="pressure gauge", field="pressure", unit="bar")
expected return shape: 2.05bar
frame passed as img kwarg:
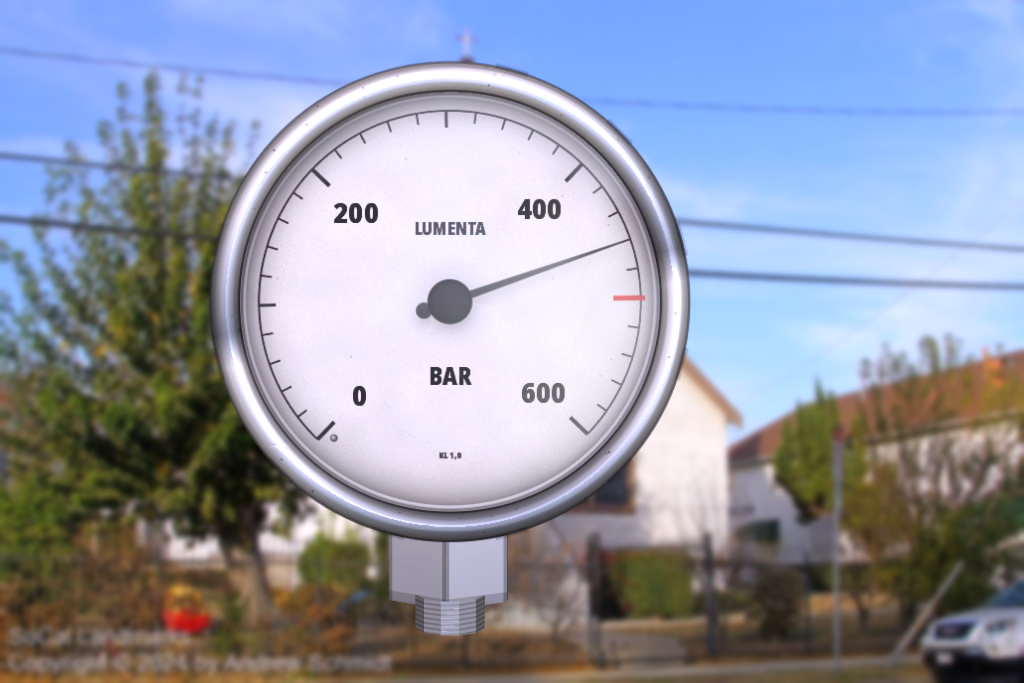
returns 460bar
